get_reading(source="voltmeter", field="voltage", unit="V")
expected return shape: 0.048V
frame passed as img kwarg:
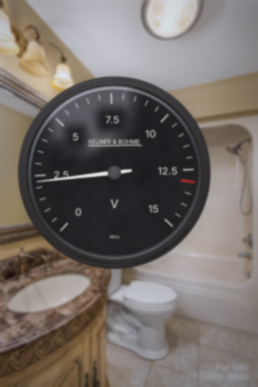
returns 2.25V
